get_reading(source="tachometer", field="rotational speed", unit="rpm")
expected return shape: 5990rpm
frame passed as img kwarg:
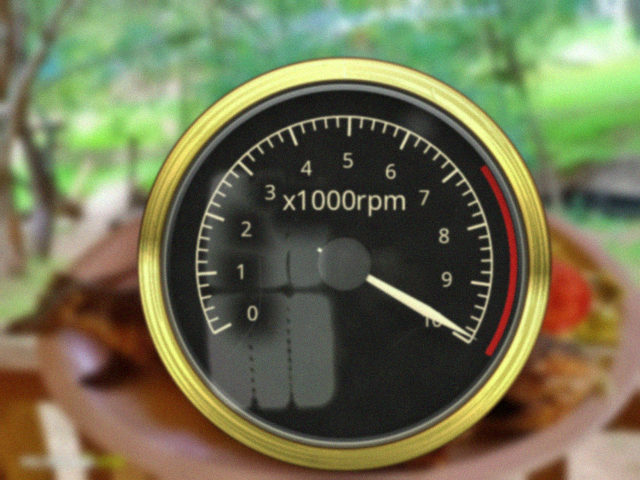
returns 9900rpm
